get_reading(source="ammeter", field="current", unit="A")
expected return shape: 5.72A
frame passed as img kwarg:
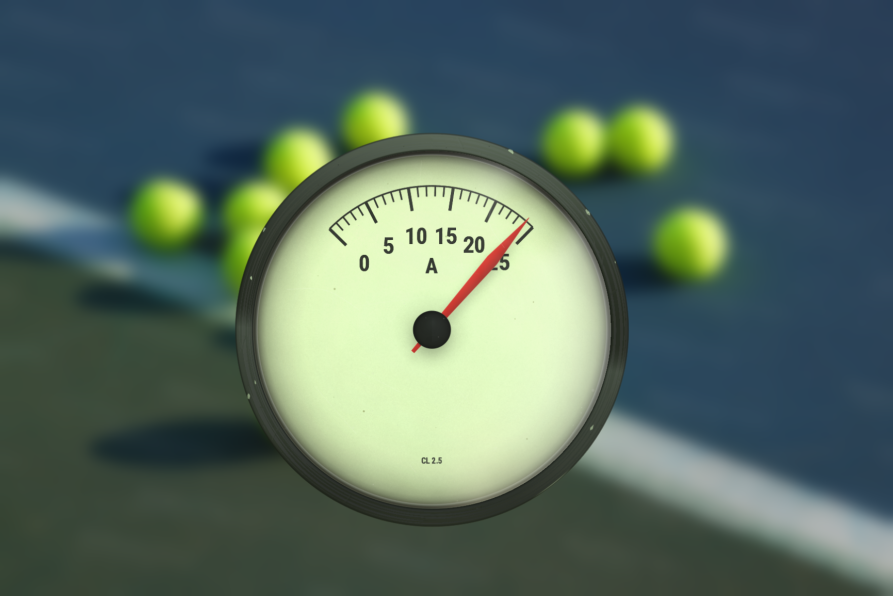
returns 24A
